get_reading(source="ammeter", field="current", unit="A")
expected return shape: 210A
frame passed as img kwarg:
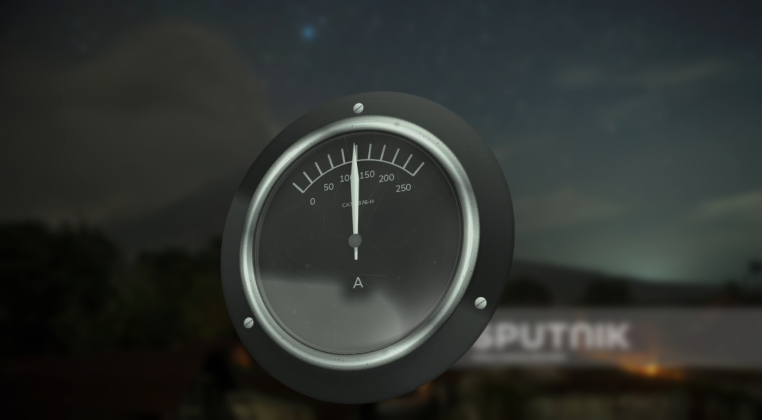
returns 125A
